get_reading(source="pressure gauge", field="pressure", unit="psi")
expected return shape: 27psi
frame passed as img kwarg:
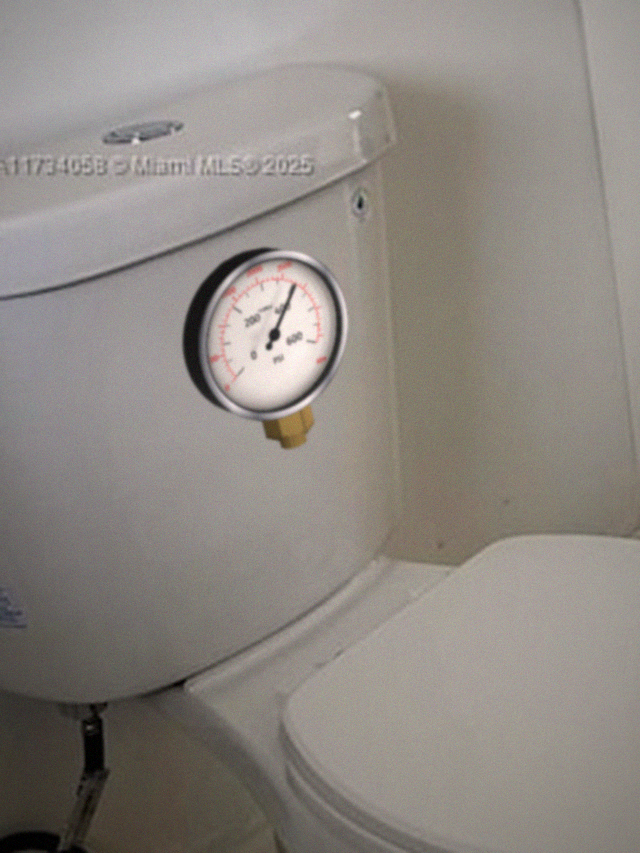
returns 400psi
